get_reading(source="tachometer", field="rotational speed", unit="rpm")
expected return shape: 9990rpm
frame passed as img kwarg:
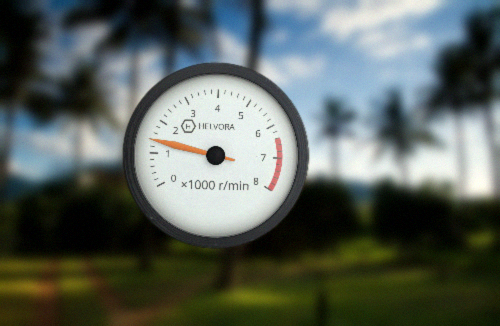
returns 1400rpm
